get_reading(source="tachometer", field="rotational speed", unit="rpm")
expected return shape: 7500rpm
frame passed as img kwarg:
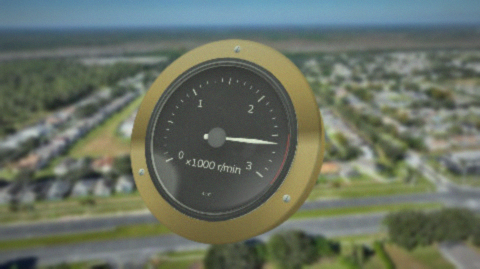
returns 2600rpm
